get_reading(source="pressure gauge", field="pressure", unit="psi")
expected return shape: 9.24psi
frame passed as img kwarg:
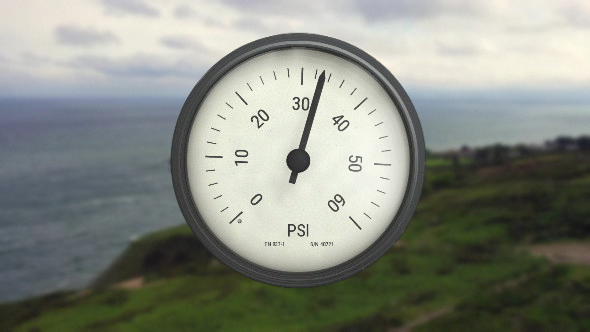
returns 33psi
